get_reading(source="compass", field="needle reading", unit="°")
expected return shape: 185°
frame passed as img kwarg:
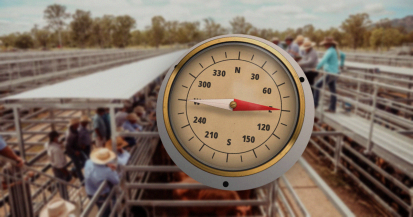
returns 90°
